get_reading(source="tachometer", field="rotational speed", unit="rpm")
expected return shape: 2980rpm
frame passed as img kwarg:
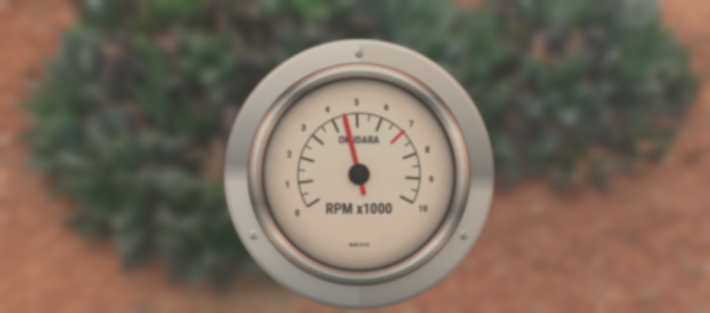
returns 4500rpm
